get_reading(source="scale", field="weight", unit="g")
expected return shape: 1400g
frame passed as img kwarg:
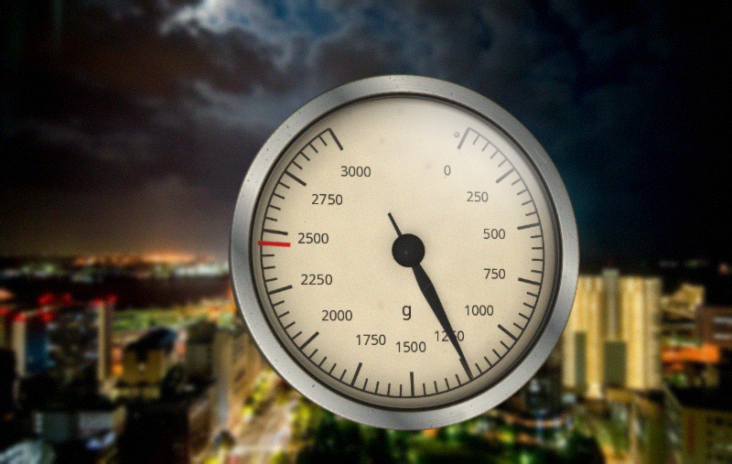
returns 1250g
